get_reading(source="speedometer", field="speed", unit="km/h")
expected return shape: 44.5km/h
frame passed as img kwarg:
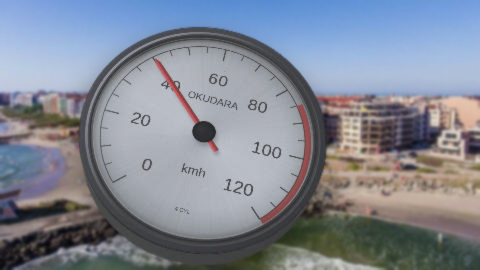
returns 40km/h
